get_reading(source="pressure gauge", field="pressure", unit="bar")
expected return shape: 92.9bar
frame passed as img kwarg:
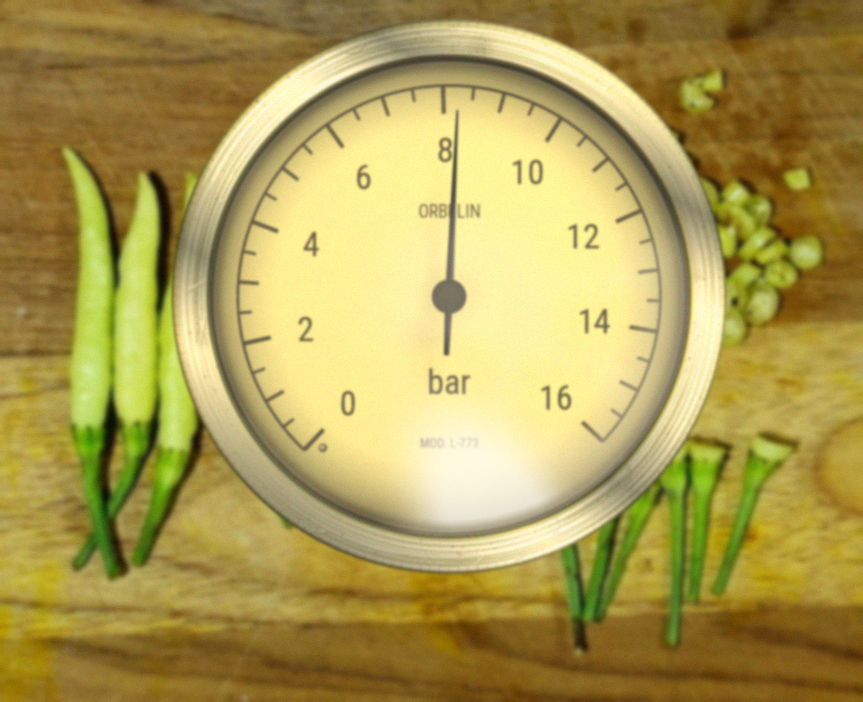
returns 8.25bar
